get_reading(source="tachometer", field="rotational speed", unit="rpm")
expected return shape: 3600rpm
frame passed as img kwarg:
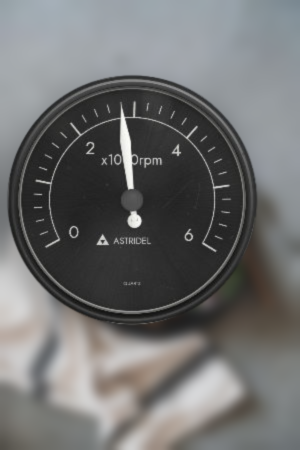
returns 2800rpm
